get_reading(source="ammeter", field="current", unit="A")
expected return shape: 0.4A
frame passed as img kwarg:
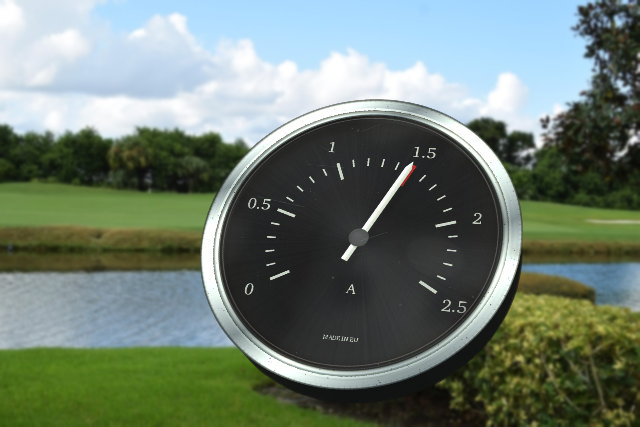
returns 1.5A
